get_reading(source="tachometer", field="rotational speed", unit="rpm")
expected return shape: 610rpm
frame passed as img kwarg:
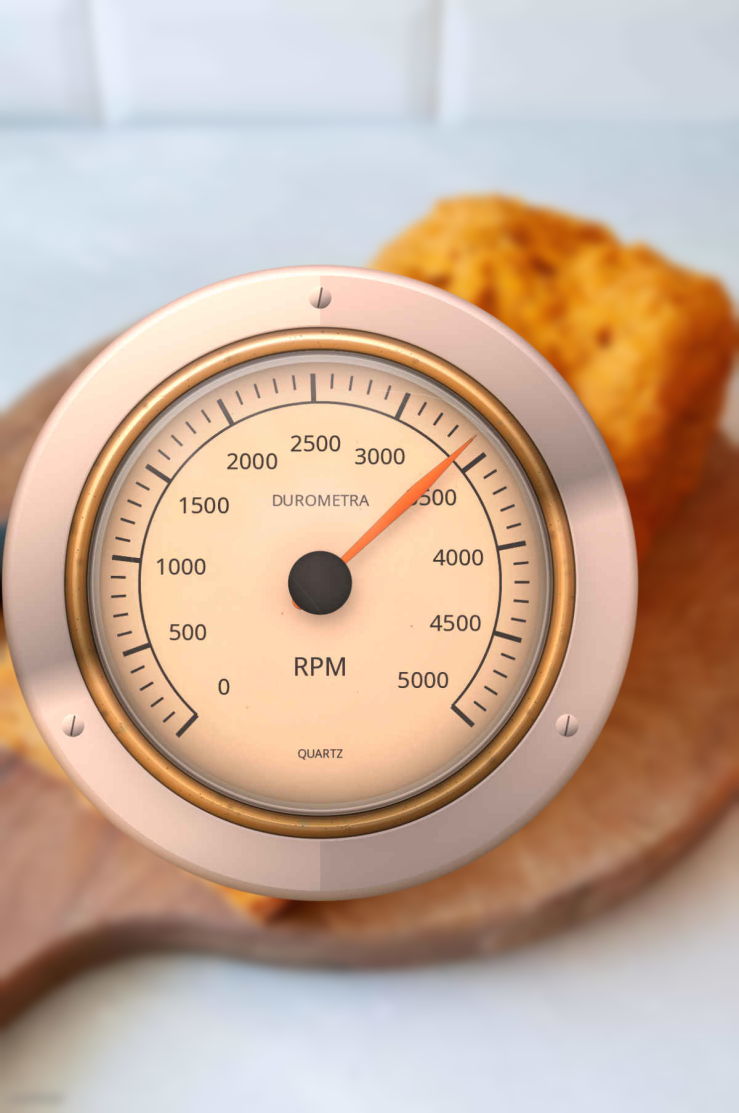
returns 3400rpm
